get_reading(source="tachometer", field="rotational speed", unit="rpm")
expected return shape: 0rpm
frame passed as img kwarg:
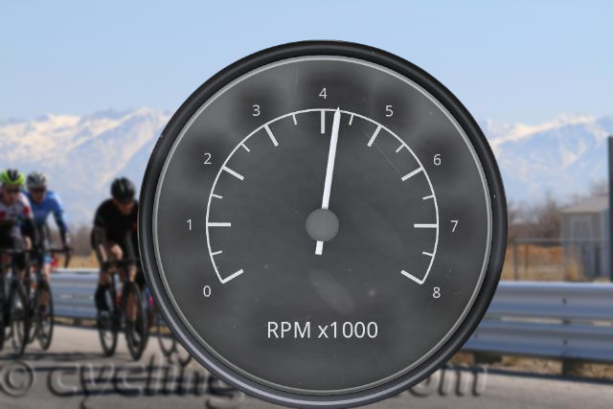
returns 4250rpm
